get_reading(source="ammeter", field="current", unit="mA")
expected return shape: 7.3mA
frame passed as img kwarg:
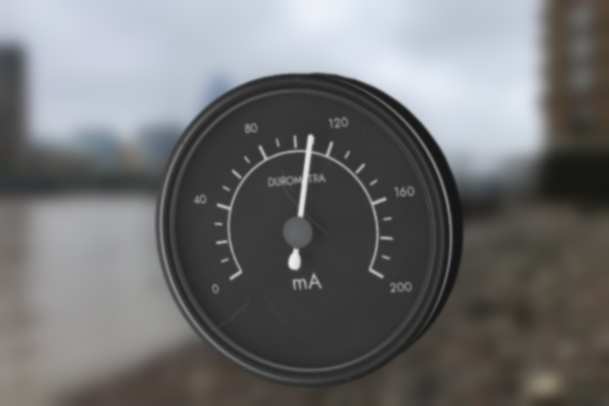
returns 110mA
